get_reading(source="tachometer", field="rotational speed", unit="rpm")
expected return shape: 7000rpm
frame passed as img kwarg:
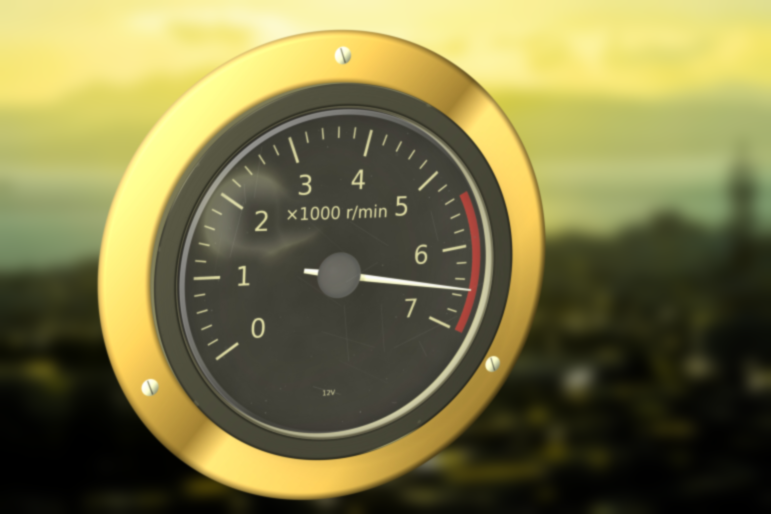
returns 6500rpm
